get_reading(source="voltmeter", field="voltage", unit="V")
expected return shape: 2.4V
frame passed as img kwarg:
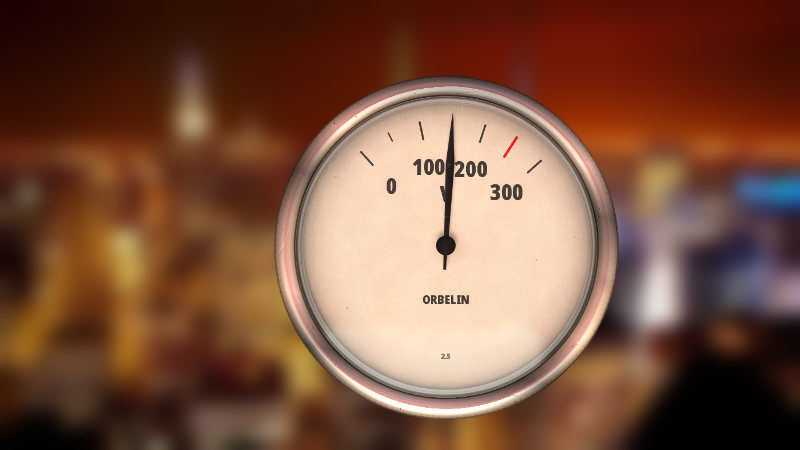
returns 150V
